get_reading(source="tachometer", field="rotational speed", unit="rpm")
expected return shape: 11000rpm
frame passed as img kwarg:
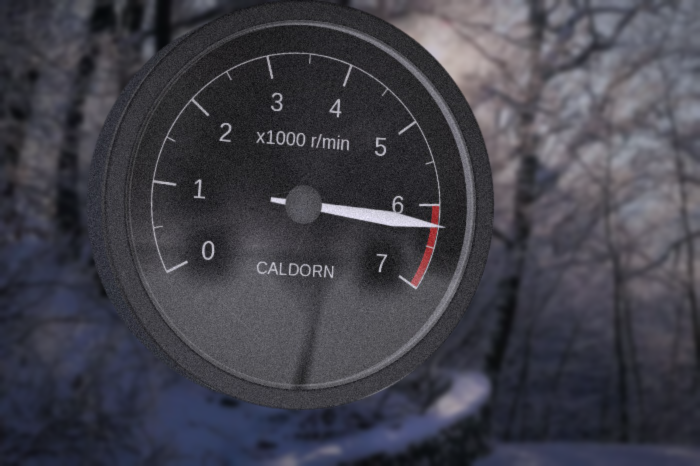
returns 6250rpm
